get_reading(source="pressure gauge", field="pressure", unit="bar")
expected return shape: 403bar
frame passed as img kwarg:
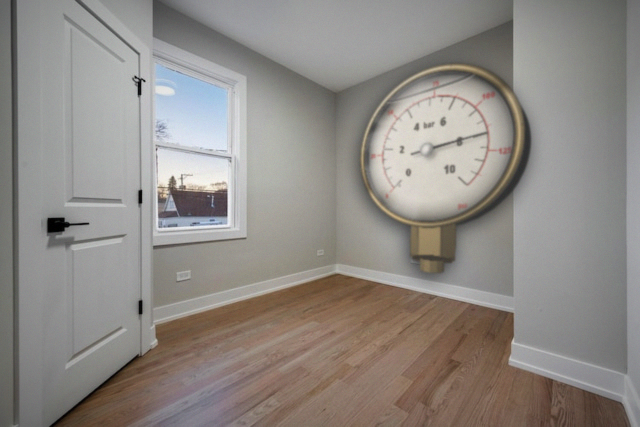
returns 8bar
